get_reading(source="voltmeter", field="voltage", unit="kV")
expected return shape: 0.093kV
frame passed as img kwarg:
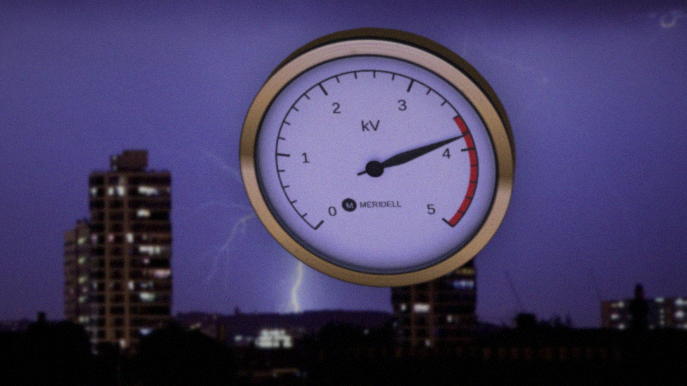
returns 3.8kV
